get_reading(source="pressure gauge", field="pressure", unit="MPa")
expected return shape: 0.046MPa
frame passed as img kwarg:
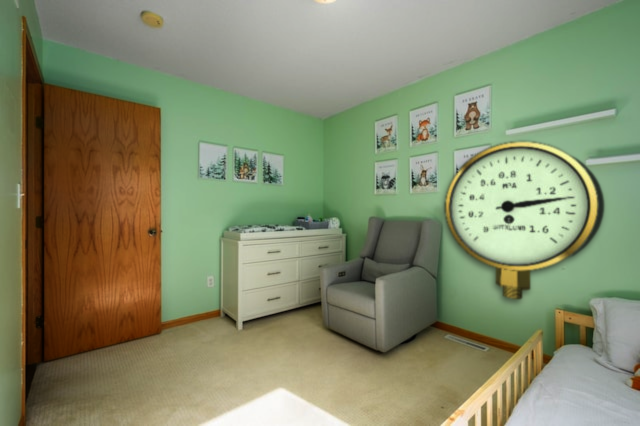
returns 1.3MPa
